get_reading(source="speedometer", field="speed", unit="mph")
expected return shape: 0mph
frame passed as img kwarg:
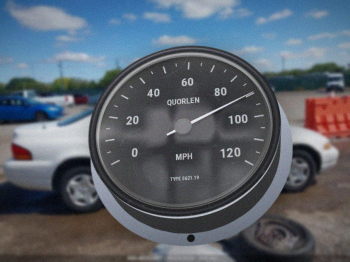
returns 90mph
